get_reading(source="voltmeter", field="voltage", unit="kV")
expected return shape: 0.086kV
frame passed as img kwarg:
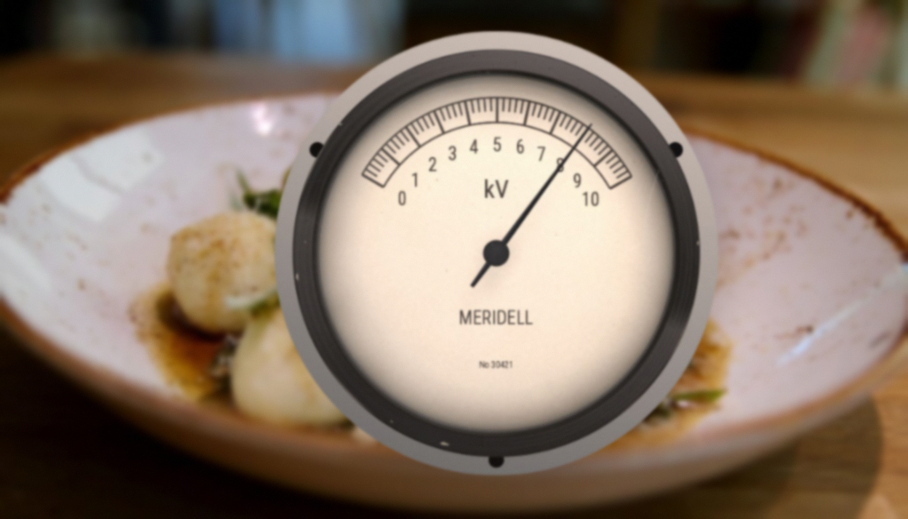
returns 8kV
